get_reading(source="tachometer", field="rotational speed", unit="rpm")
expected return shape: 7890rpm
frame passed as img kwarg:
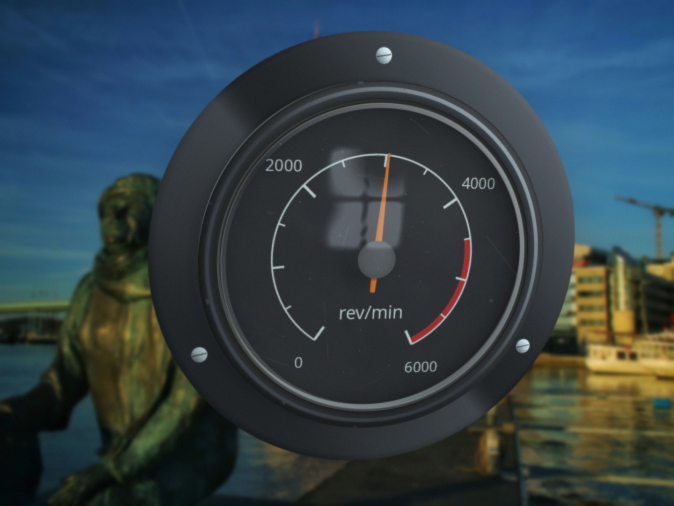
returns 3000rpm
